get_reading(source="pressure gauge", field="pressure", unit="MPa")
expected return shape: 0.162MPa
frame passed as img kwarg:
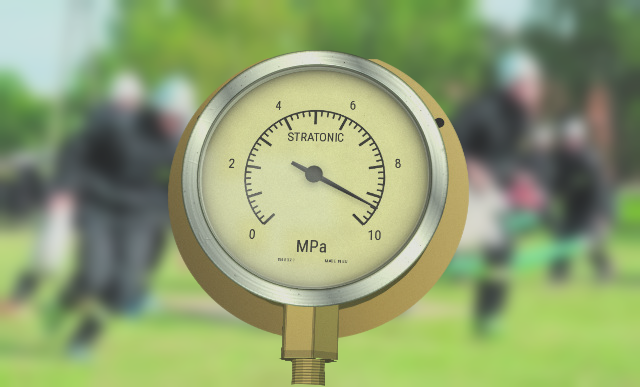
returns 9.4MPa
